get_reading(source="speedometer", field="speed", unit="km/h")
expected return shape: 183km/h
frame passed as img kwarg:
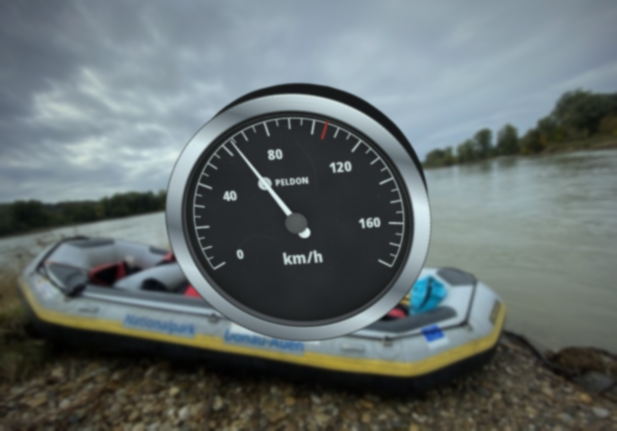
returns 65km/h
